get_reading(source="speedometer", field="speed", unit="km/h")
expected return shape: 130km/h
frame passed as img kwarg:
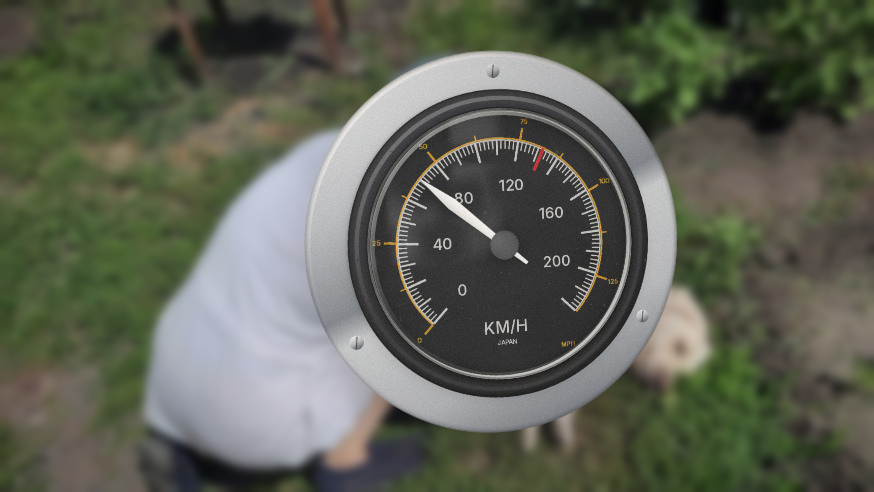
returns 70km/h
